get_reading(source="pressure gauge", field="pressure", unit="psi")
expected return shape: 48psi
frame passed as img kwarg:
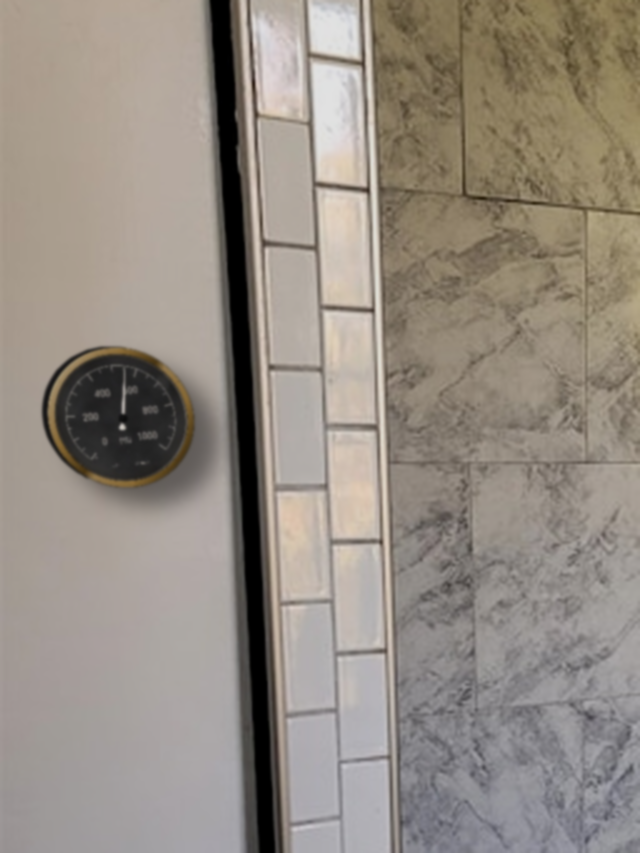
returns 550psi
